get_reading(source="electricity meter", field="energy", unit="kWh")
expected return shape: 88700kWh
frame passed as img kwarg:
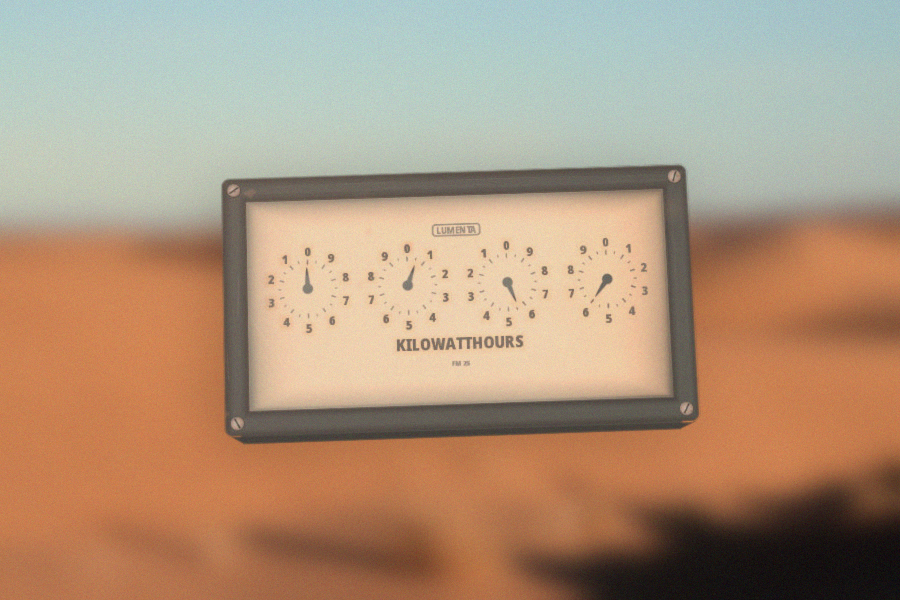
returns 56kWh
